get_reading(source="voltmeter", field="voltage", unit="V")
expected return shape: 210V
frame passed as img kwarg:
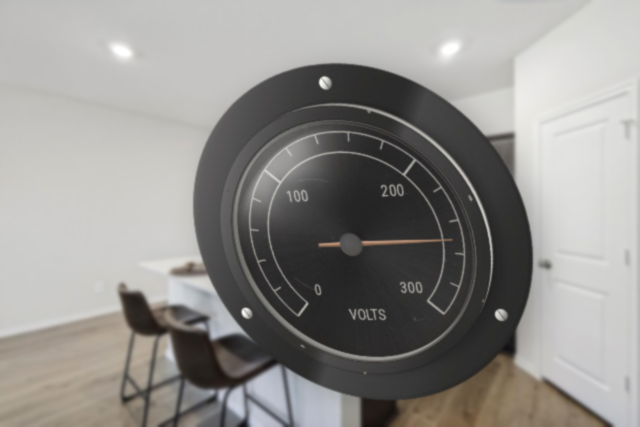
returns 250V
